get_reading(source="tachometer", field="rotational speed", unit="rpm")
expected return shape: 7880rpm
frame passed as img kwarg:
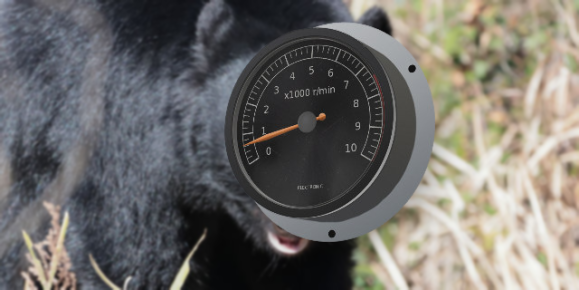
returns 600rpm
